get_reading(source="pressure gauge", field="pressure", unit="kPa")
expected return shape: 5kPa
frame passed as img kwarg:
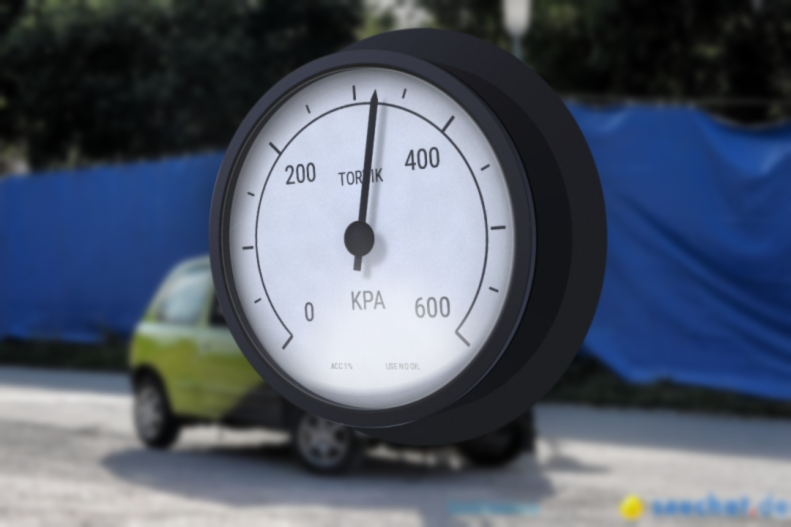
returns 325kPa
